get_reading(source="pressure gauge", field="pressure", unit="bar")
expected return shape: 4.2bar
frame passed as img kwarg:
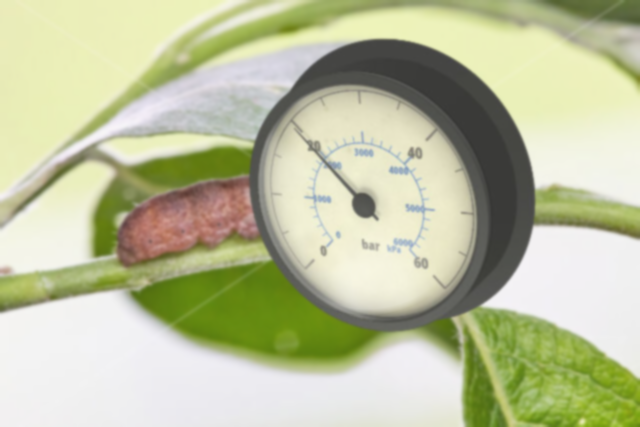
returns 20bar
